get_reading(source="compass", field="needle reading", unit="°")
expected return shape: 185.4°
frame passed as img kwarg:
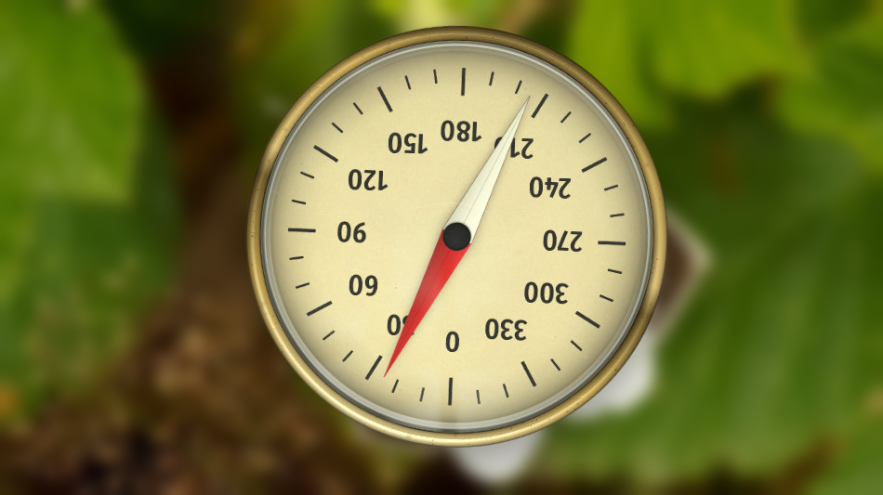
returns 25°
